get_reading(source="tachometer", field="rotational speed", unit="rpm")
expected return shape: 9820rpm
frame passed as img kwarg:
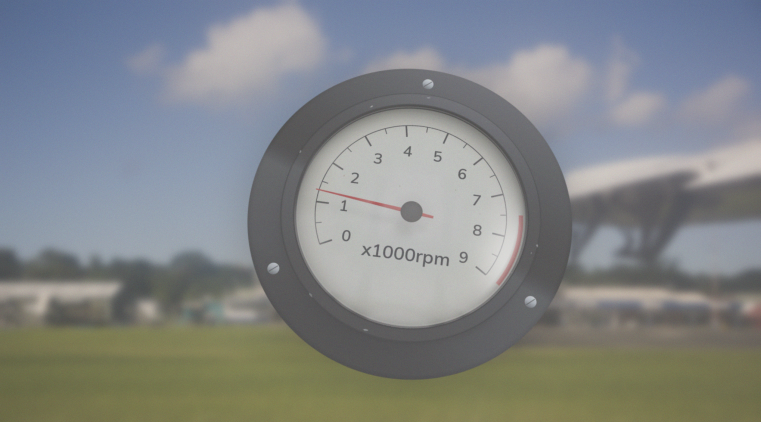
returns 1250rpm
